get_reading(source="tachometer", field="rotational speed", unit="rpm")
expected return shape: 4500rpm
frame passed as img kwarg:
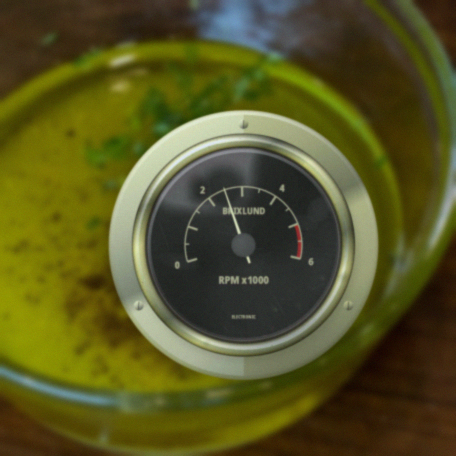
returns 2500rpm
